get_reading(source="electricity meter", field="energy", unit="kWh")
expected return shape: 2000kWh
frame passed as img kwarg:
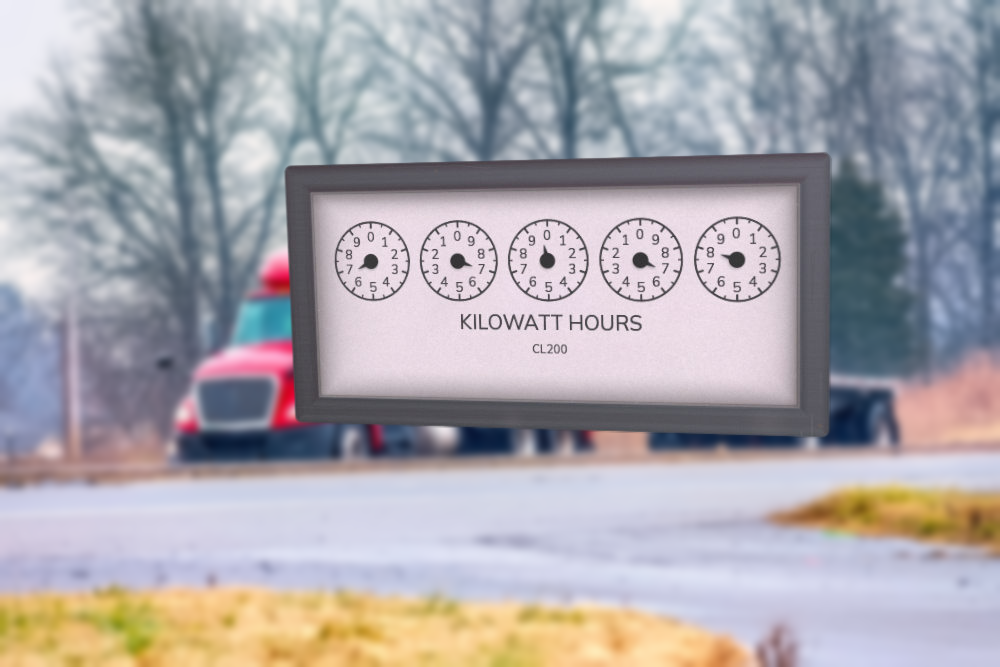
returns 66968kWh
